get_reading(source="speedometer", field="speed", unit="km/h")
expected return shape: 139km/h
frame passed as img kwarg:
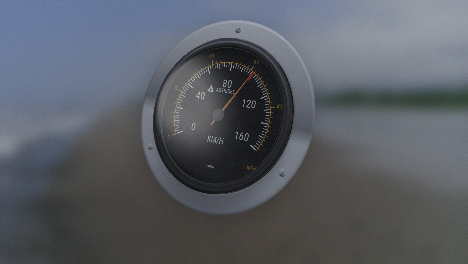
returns 100km/h
